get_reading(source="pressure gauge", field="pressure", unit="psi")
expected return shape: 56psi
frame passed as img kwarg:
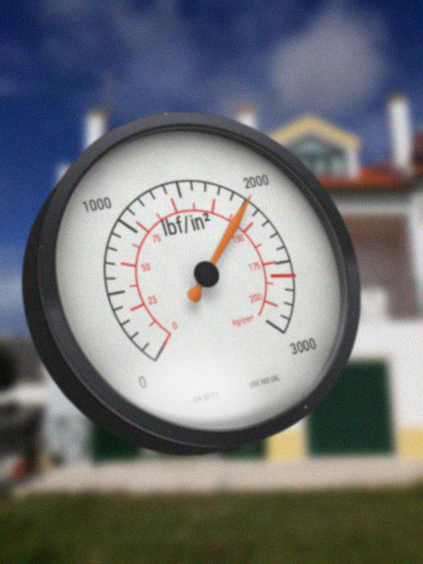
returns 2000psi
